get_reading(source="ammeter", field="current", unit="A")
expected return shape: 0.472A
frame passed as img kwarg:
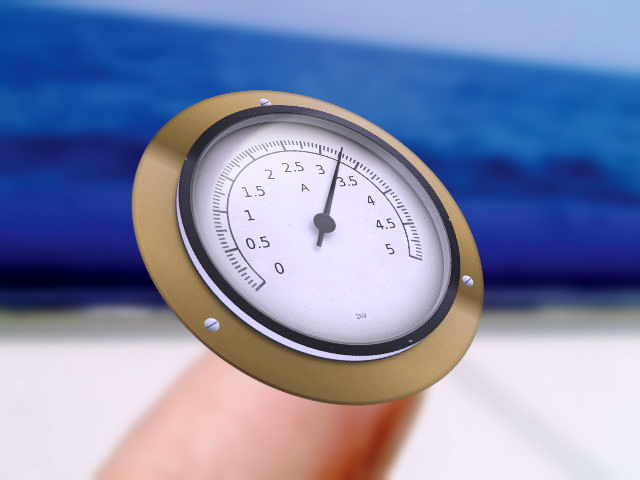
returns 3.25A
